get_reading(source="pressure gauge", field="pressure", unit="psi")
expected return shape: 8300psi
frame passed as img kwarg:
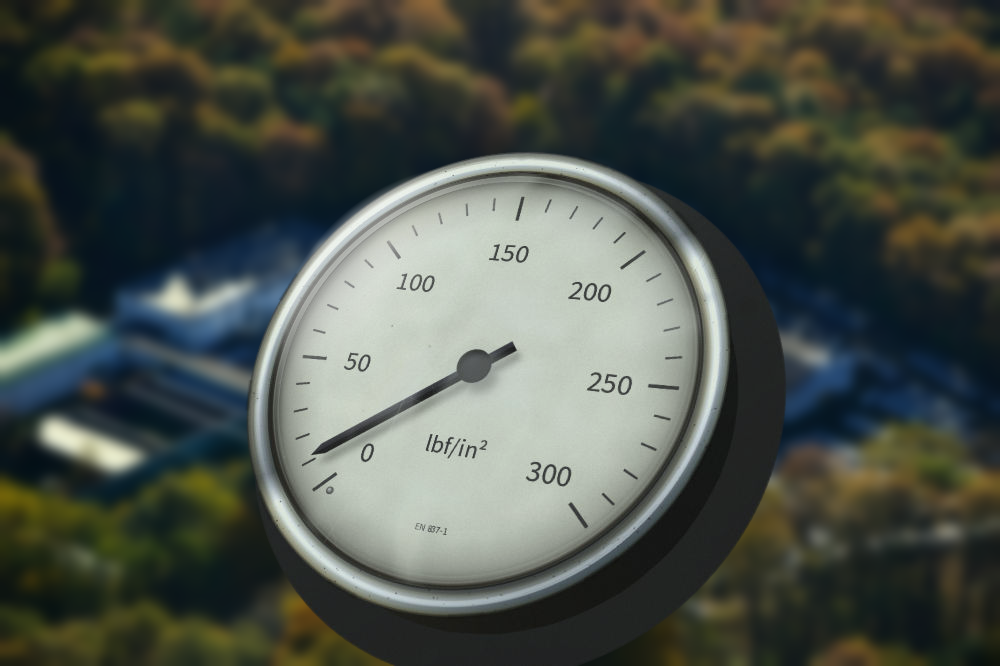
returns 10psi
